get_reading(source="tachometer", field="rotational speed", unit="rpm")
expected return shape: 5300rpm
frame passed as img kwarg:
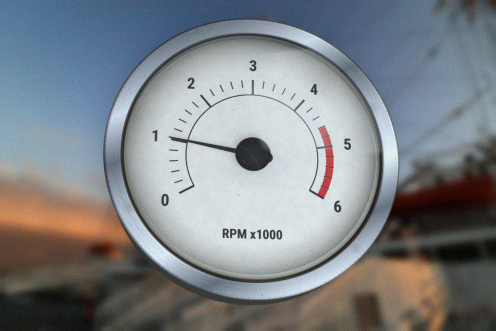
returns 1000rpm
